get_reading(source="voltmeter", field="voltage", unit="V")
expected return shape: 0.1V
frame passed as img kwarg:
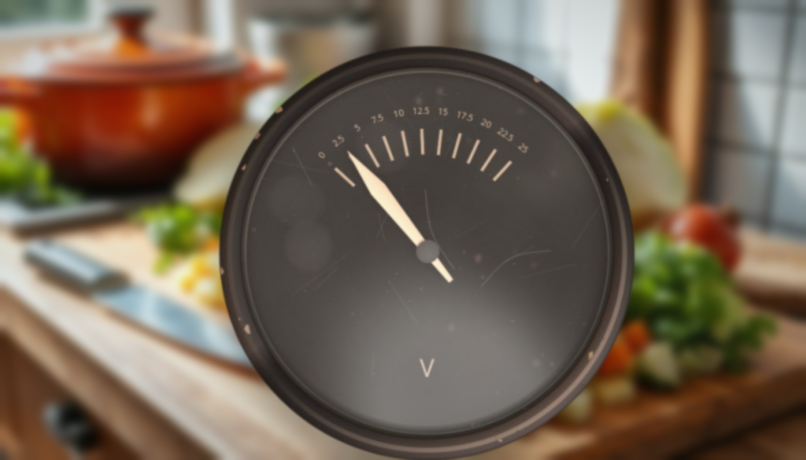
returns 2.5V
